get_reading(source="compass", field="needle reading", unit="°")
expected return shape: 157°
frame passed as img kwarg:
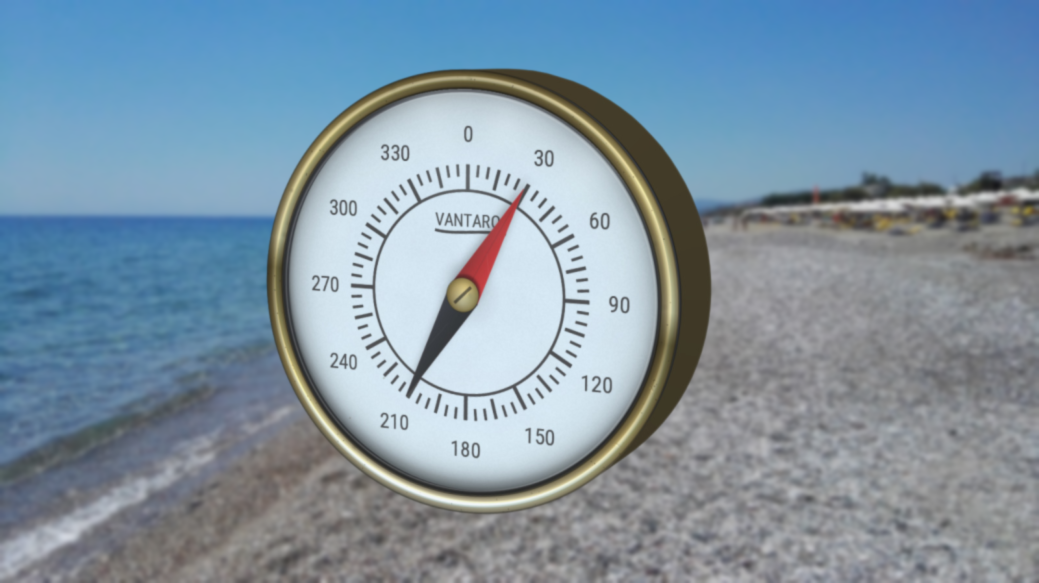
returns 30°
